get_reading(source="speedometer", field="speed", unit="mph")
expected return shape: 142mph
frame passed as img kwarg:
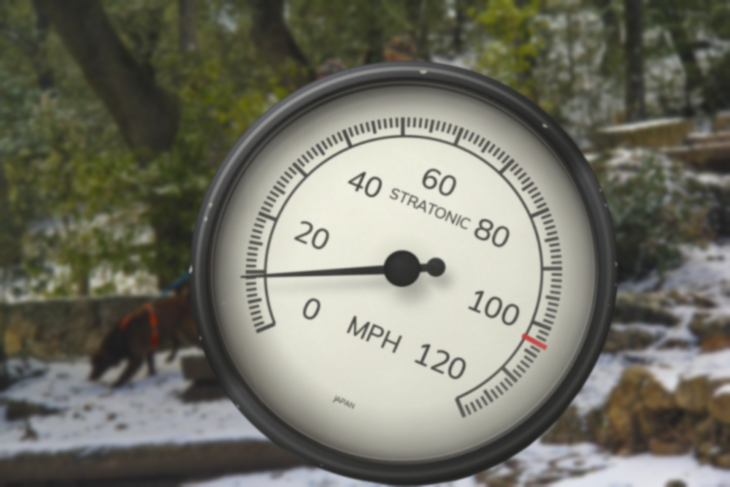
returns 9mph
